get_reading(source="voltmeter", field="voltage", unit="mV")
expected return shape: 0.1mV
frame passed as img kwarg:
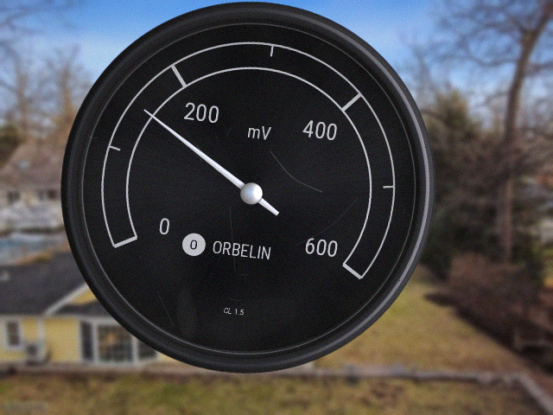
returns 150mV
